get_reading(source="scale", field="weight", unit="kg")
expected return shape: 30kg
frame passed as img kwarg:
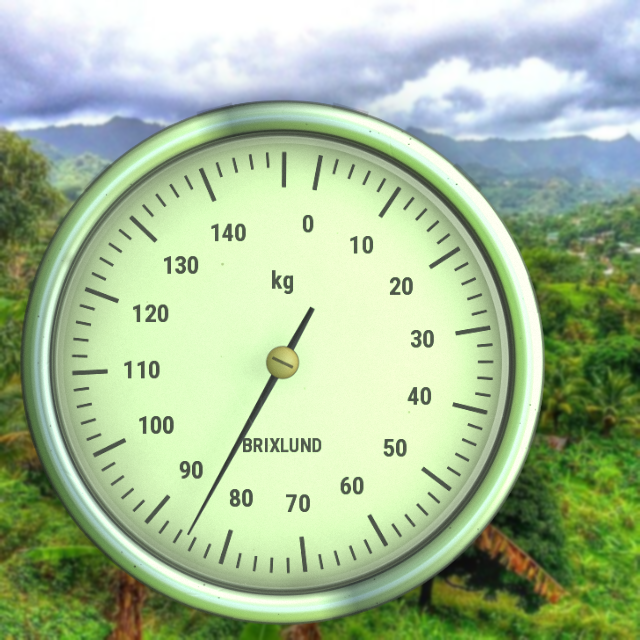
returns 85kg
